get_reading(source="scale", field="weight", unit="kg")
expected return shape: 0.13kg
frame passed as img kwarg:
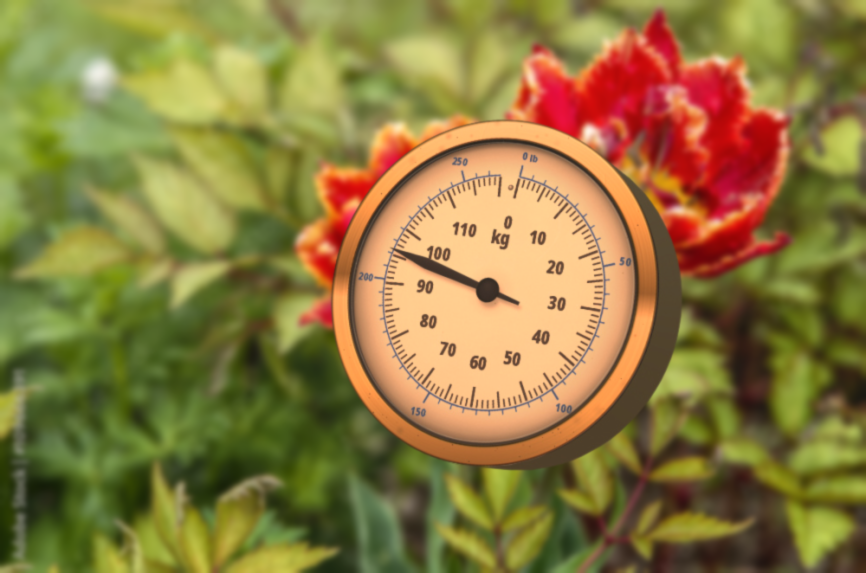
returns 96kg
